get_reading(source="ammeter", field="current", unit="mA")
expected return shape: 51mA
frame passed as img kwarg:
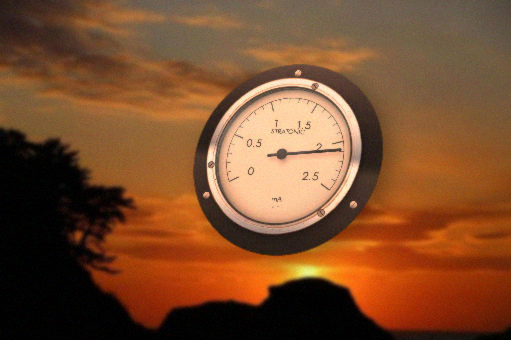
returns 2.1mA
